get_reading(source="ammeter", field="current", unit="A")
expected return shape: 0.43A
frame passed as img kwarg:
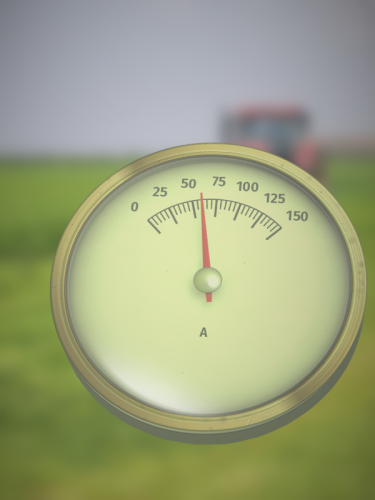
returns 60A
